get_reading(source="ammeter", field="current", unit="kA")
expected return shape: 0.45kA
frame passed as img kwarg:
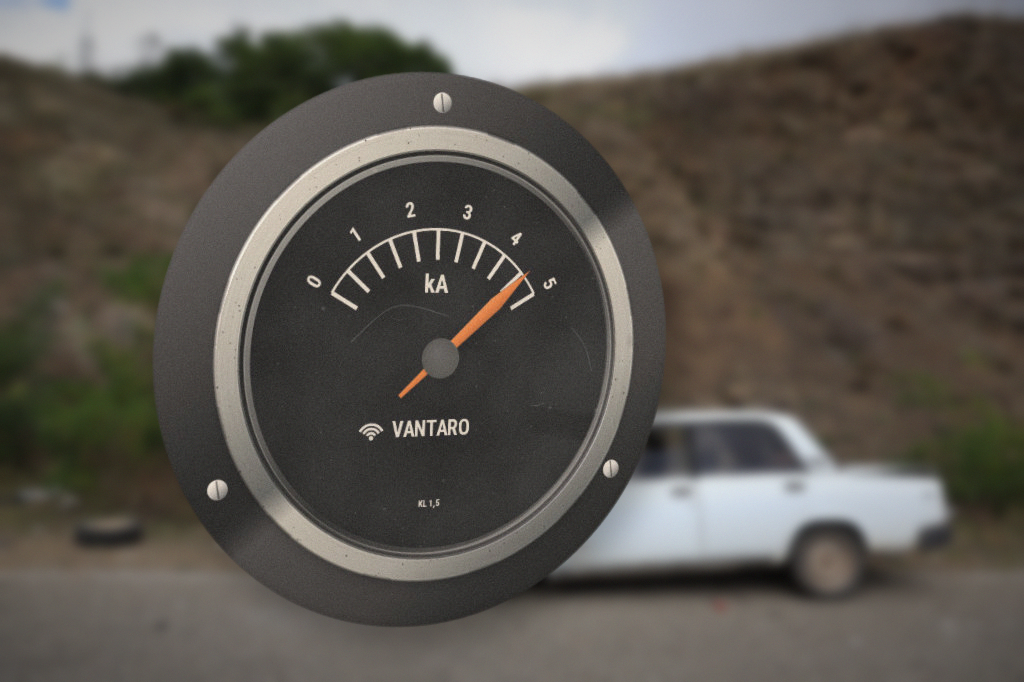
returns 4.5kA
